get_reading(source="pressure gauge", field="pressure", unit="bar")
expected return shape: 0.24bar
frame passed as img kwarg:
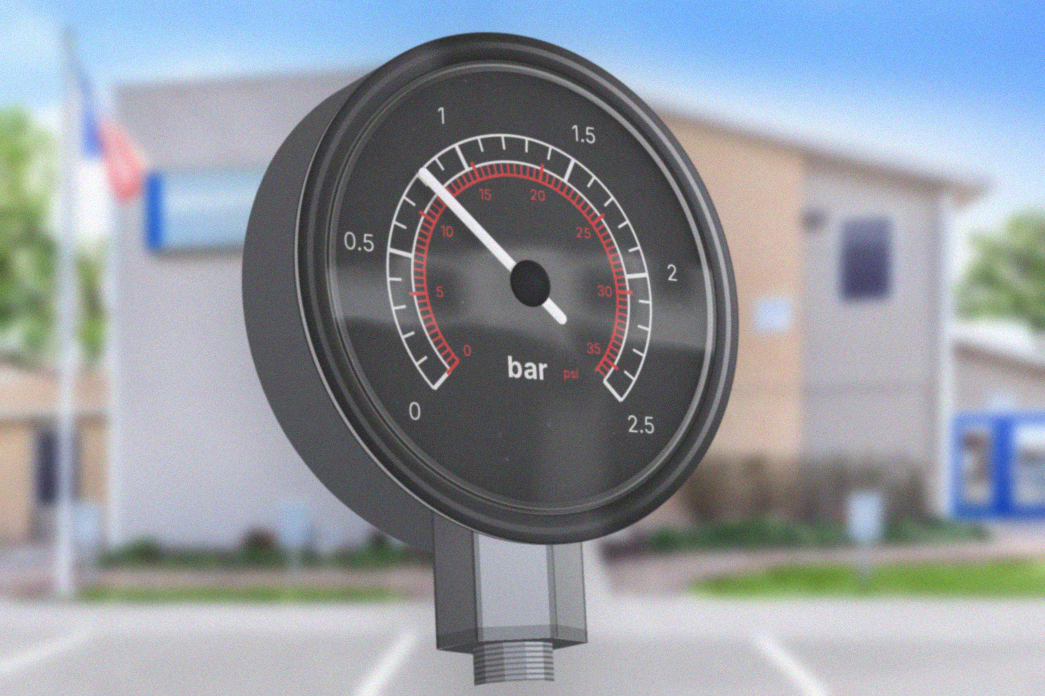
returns 0.8bar
